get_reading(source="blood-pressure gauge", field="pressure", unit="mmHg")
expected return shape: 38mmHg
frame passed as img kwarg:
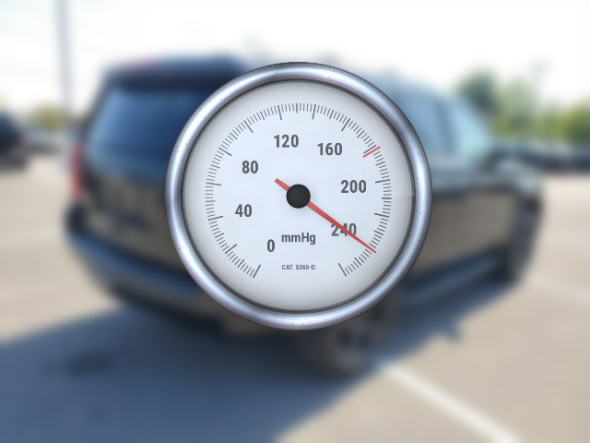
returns 240mmHg
